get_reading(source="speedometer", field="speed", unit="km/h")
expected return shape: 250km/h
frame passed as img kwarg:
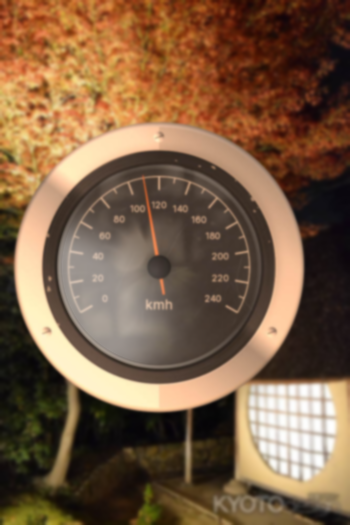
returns 110km/h
